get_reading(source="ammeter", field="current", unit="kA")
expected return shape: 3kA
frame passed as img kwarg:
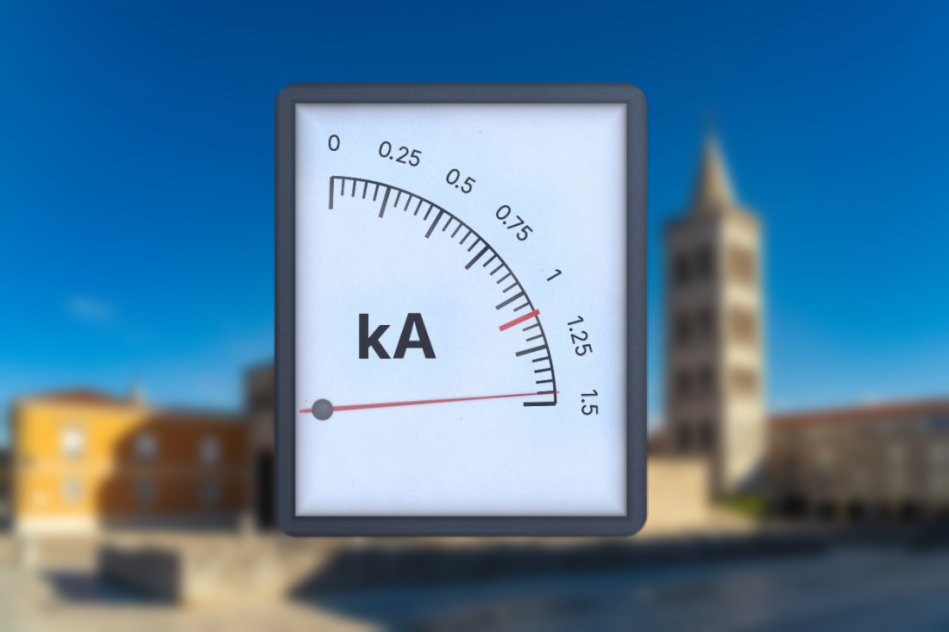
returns 1.45kA
